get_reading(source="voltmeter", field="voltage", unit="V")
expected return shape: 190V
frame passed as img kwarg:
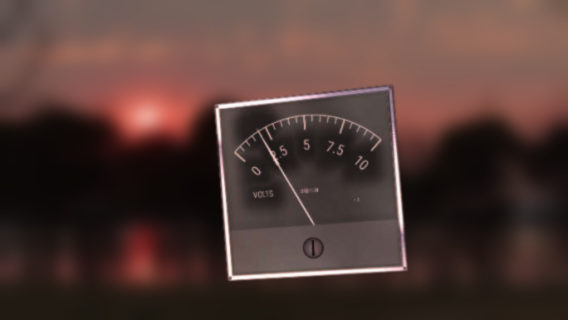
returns 2V
